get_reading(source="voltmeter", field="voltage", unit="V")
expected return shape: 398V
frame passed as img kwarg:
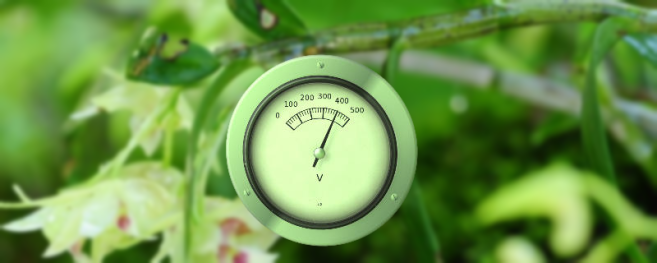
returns 400V
